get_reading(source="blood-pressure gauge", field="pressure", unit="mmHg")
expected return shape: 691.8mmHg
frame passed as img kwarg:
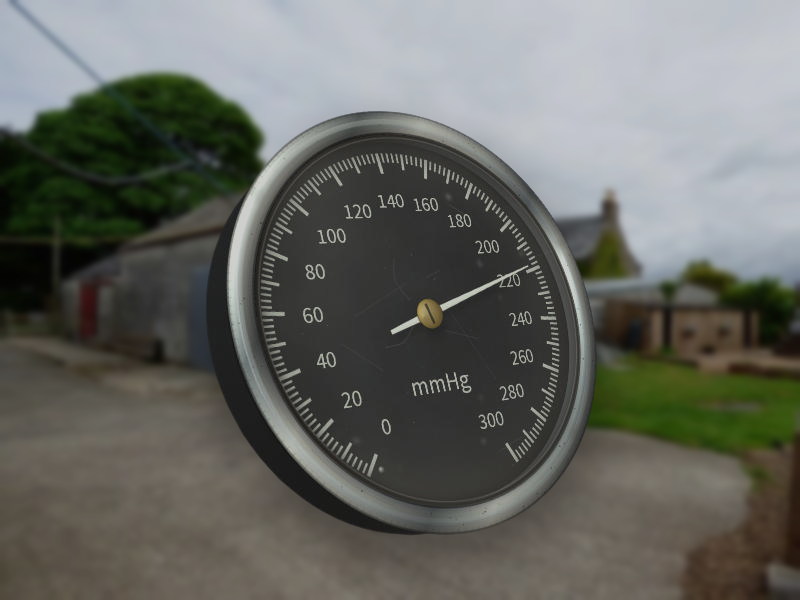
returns 218mmHg
